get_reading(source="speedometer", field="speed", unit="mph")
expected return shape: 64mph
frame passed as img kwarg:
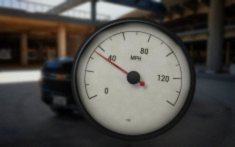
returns 35mph
